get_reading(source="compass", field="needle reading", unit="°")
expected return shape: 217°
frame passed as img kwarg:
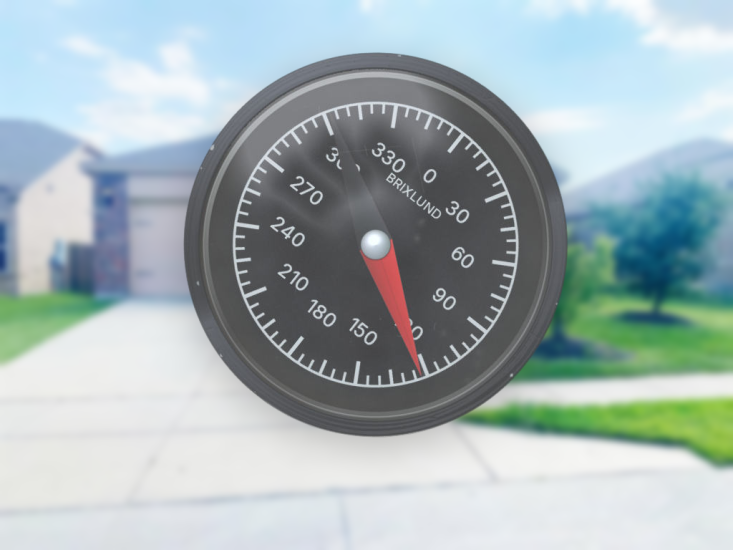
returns 122.5°
